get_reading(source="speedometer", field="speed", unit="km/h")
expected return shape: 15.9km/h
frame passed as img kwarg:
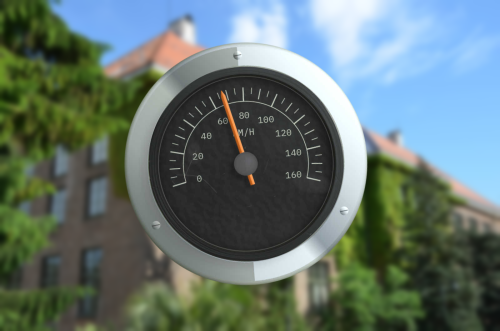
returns 67.5km/h
